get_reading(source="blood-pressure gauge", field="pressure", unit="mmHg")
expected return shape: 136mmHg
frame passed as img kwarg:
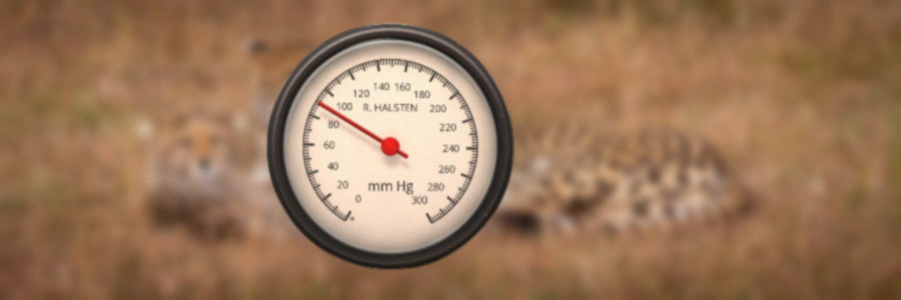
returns 90mmHg
